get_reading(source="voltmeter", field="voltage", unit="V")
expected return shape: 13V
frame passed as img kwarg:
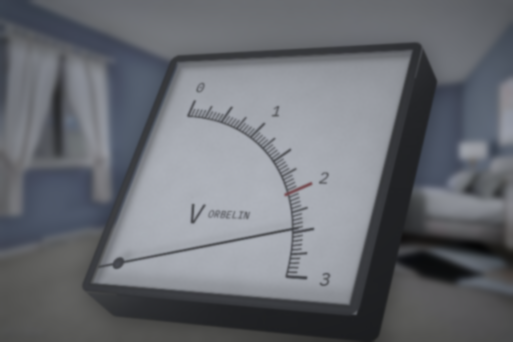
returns 2.5V
